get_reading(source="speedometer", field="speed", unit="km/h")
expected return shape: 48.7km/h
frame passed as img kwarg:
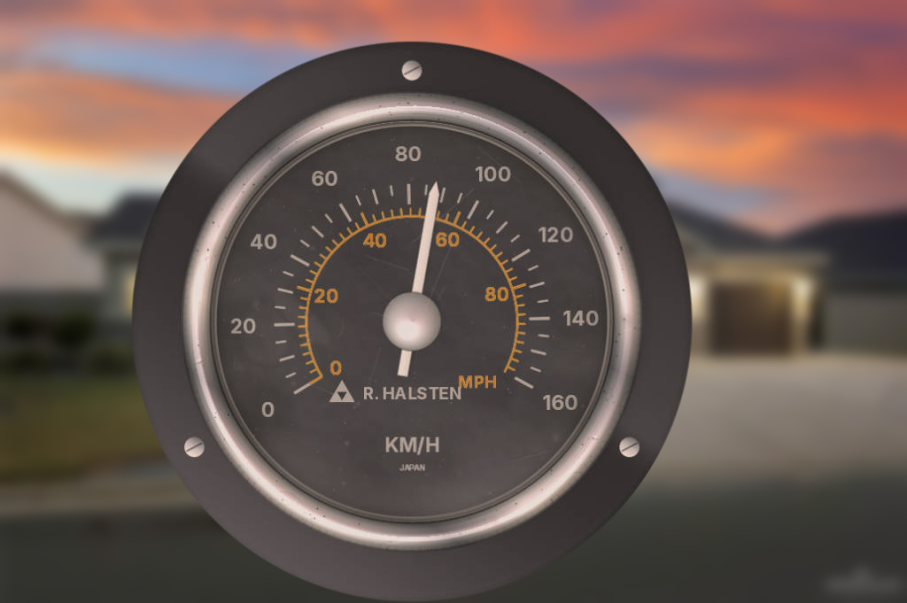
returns 87.5km/h
